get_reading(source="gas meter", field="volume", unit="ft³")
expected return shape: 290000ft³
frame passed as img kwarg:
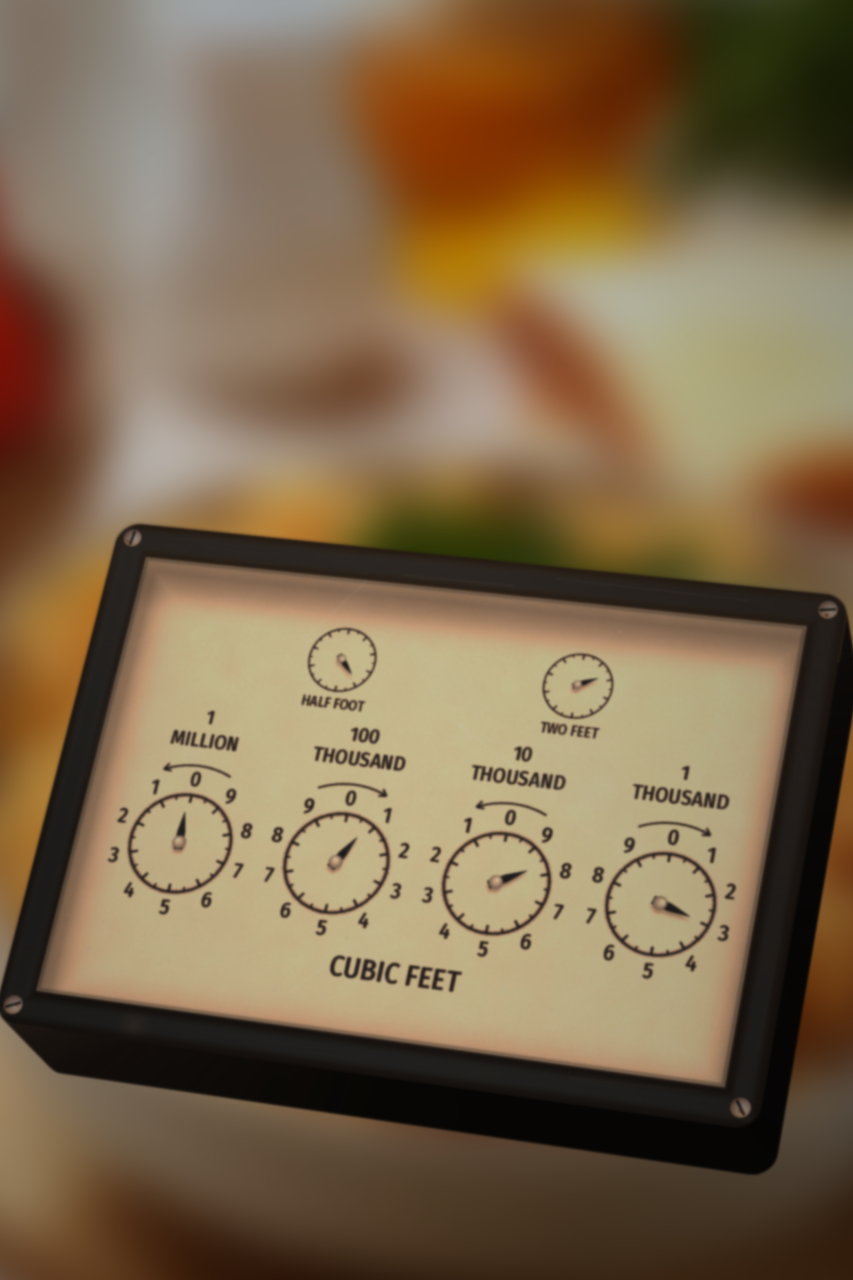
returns 8300ft³
